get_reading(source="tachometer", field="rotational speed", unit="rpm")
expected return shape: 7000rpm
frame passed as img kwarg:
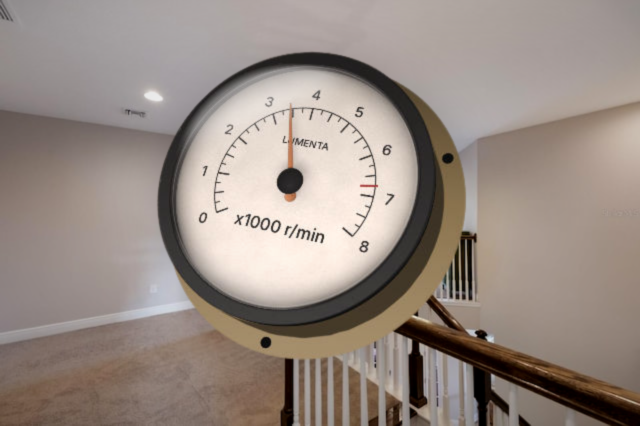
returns 3500rpm
